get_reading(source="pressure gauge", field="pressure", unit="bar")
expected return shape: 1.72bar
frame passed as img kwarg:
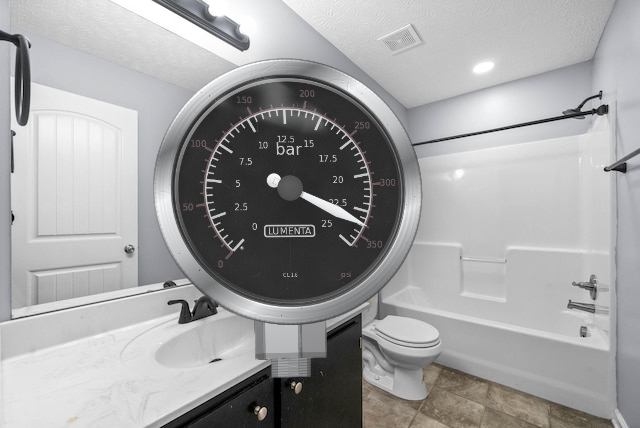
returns 23.5bar
